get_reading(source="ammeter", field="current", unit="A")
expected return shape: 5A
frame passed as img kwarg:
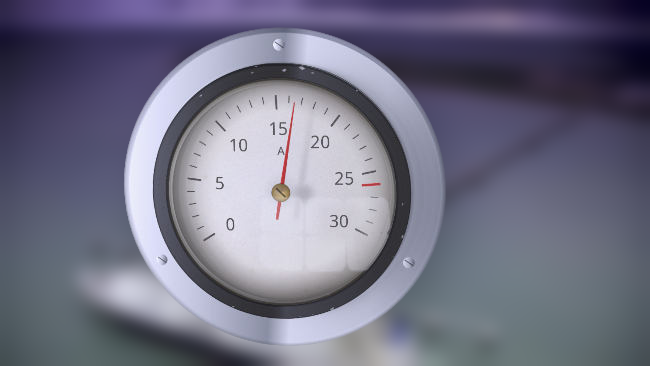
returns 16.5A
